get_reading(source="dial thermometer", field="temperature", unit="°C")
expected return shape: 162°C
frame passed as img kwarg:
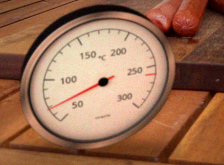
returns 70°C
